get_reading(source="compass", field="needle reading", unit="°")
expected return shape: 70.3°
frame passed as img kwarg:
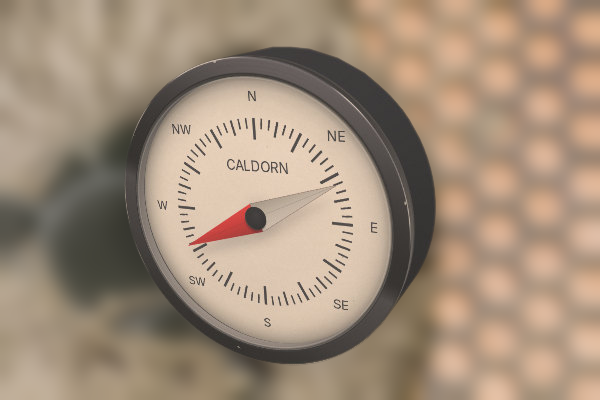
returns 245°
